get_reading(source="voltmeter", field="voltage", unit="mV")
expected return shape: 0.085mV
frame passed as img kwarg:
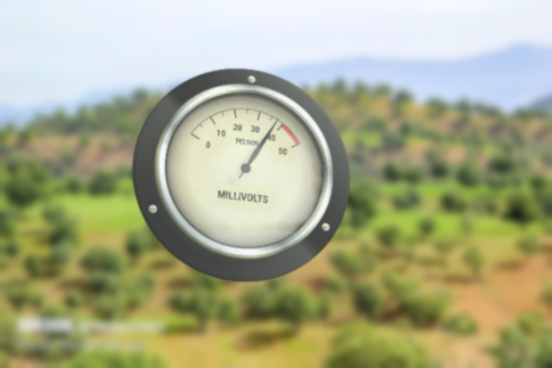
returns 37.5mV
